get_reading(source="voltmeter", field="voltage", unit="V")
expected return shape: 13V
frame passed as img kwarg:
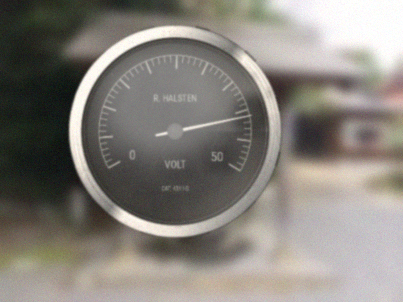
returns 41V
